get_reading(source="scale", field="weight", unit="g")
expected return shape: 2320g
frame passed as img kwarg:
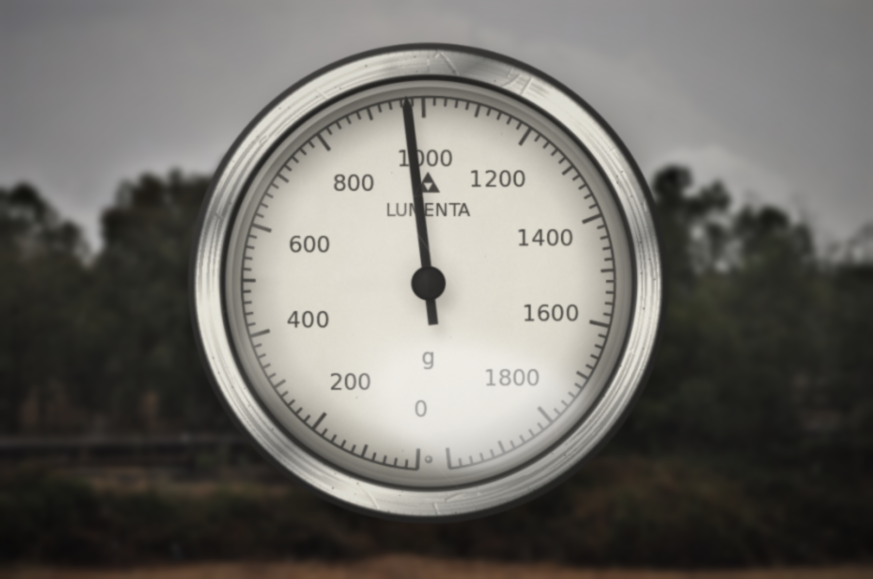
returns 970g
